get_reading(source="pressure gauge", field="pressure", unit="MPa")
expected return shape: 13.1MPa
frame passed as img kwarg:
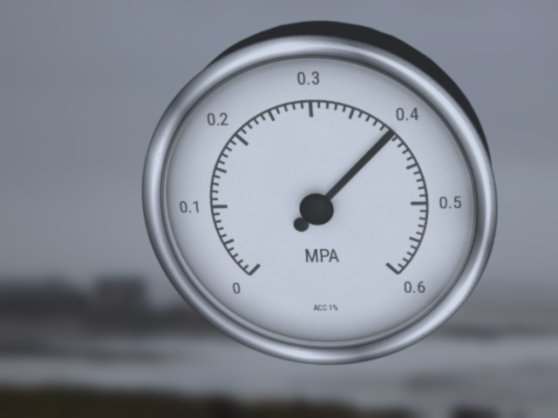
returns 0.4MPa
